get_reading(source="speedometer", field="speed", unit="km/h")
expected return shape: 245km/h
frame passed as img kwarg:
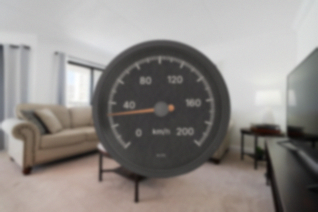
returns 30km/h
